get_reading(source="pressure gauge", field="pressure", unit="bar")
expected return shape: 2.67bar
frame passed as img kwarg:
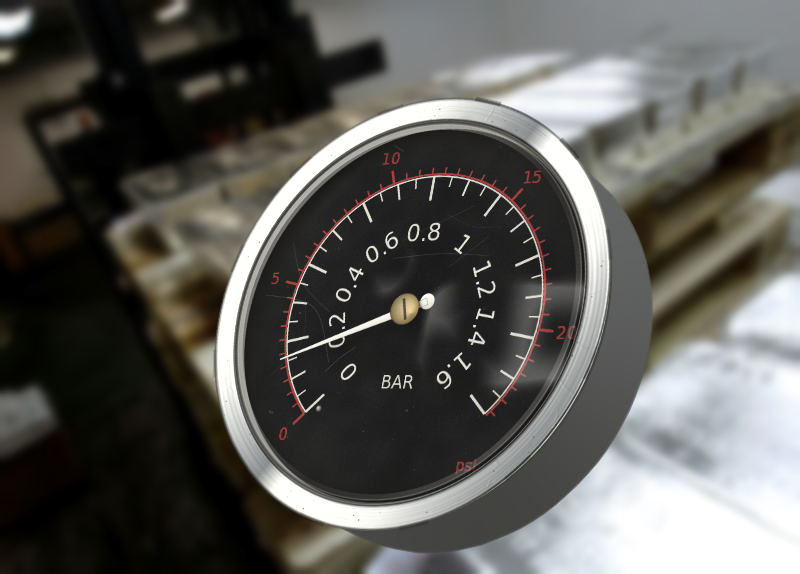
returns 0.15bar
